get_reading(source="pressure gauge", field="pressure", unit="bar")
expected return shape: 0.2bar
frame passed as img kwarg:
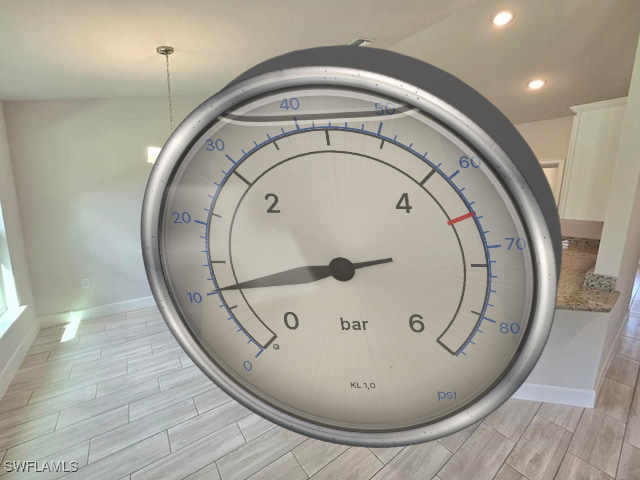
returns 0.75bar
